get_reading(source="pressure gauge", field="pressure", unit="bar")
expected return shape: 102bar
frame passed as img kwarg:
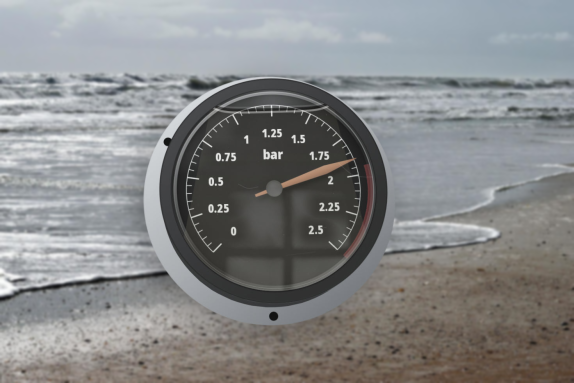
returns 1.9bar
